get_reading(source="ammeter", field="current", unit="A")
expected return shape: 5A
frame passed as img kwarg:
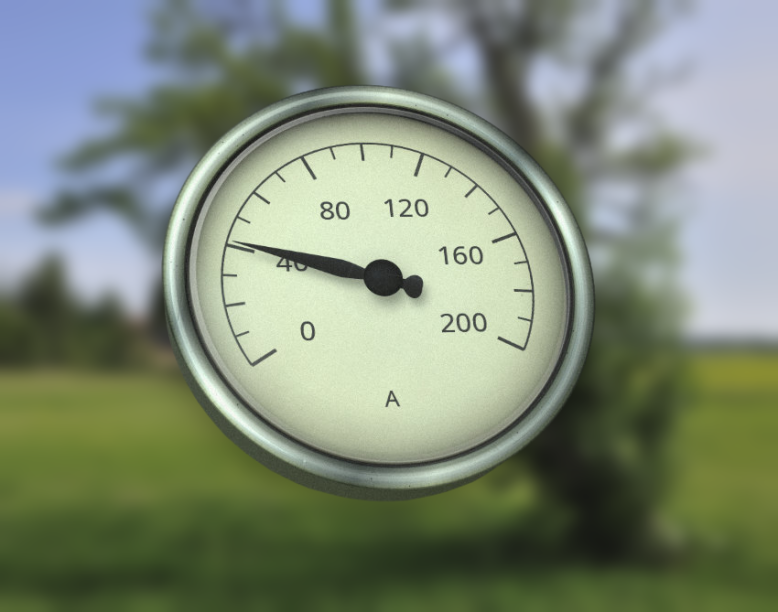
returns 40A
